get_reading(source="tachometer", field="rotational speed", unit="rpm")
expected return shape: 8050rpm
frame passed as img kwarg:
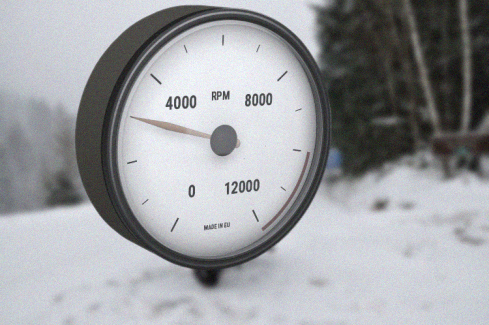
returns 3000rpm
